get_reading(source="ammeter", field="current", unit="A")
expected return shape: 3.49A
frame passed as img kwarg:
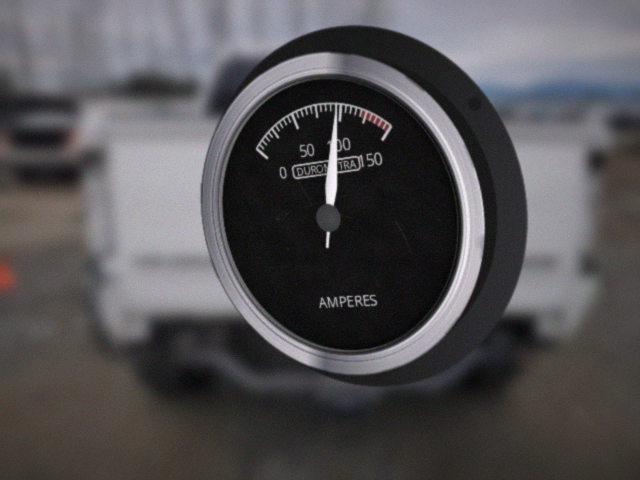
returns 100A
